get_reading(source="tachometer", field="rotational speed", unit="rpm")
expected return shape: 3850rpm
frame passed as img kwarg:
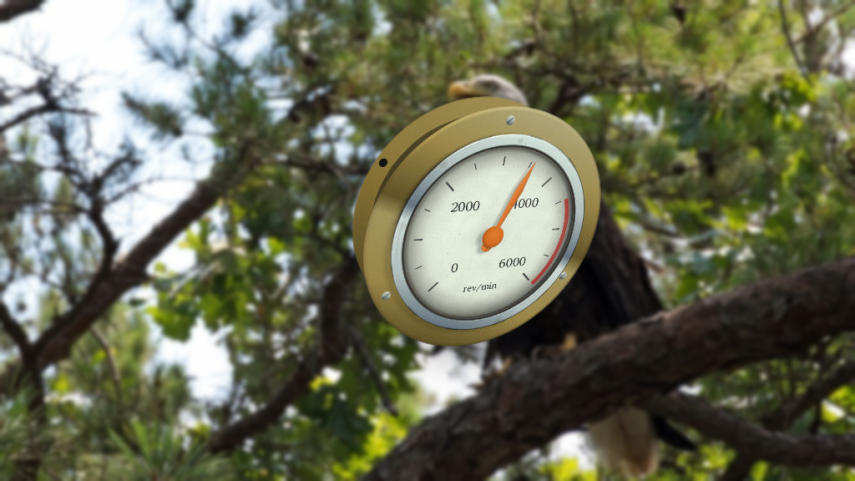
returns 3500rpm
